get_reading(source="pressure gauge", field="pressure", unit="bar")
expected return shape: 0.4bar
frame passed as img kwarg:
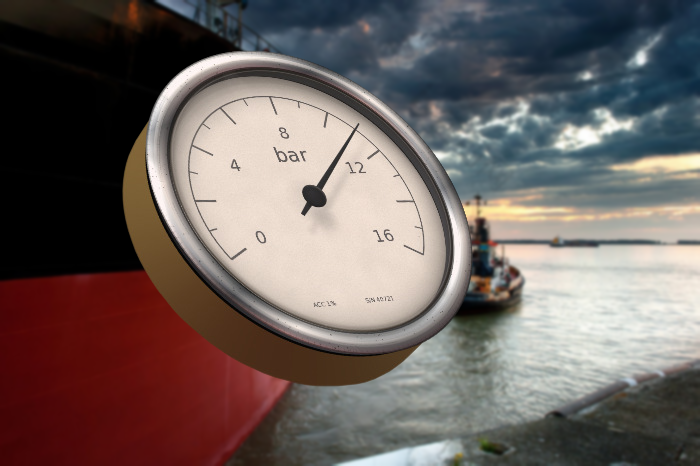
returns 11bar
